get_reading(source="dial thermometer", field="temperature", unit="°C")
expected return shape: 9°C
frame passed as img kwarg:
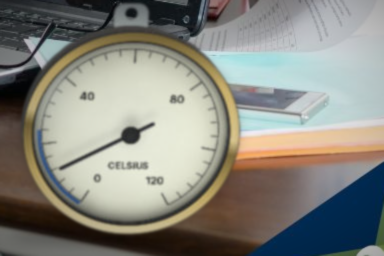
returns 12°C
